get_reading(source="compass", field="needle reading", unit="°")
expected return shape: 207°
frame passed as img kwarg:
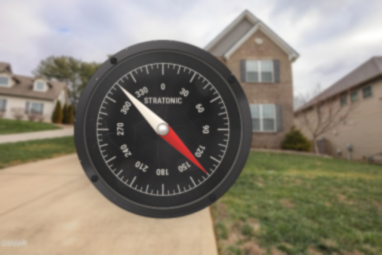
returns 135°
